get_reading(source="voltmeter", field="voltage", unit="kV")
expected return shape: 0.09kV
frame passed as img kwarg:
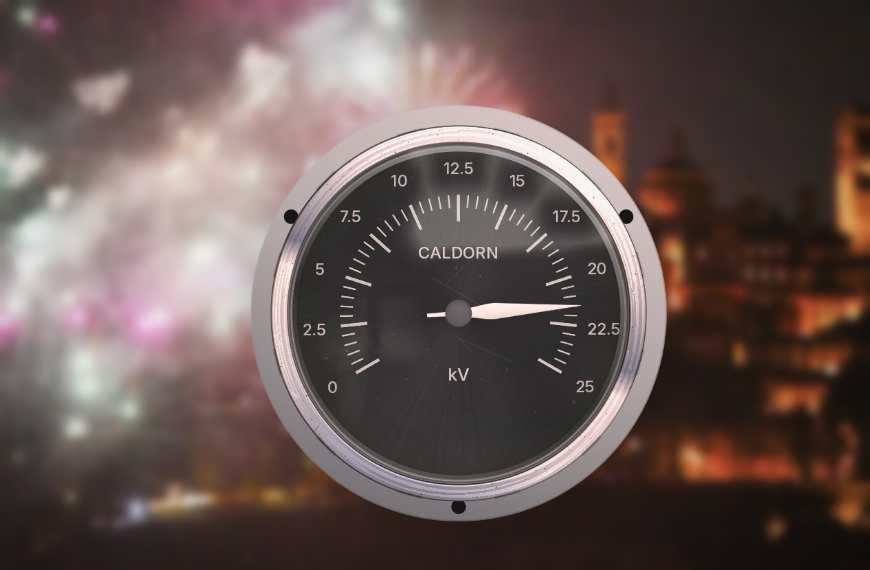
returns 21.5kV
